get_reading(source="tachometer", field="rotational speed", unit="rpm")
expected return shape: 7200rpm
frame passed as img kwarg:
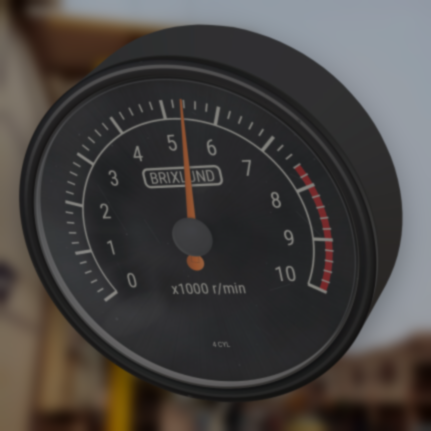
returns 5400rpm
